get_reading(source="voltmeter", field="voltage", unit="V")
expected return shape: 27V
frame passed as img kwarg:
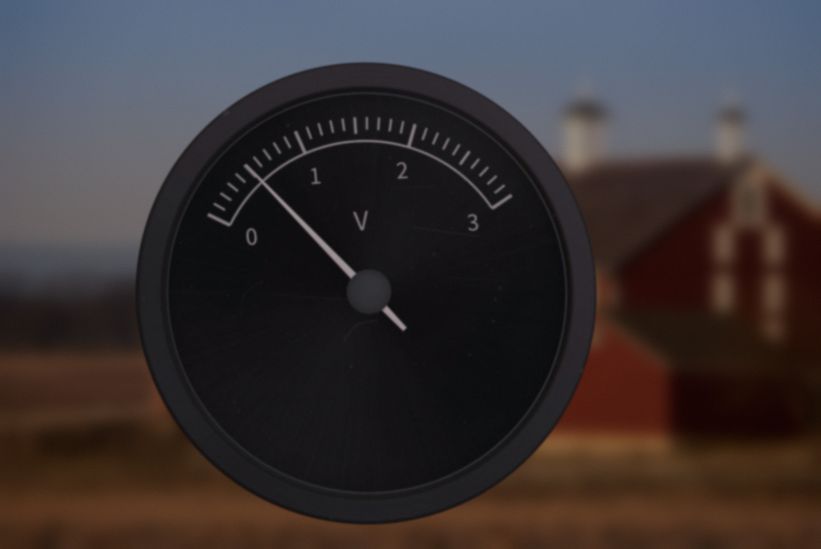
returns 0.5V
